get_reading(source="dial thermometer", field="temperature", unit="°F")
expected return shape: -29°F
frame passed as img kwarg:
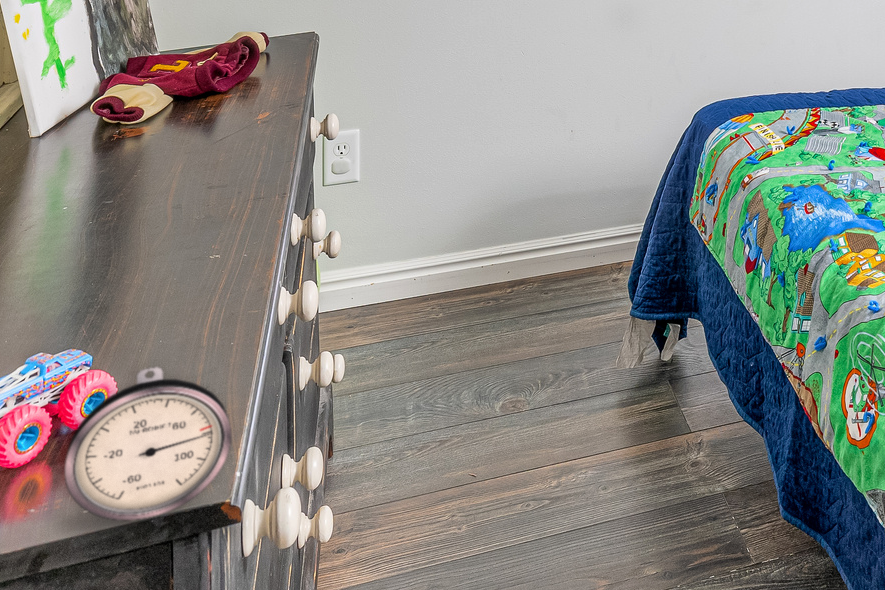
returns 80°F
